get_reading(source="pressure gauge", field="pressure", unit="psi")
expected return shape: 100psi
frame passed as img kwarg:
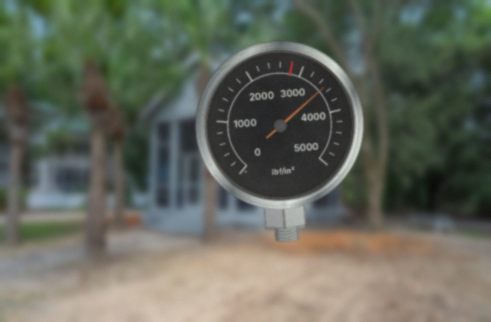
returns 3500psi
